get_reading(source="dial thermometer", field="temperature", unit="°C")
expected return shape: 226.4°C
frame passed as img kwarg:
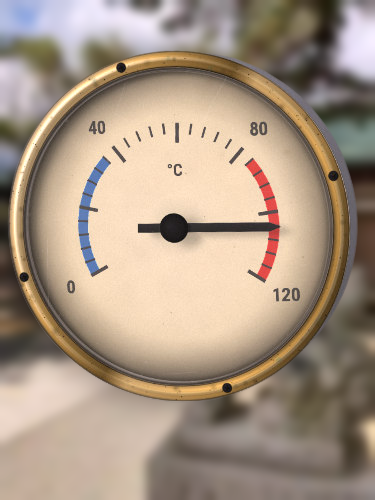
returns 104°C
